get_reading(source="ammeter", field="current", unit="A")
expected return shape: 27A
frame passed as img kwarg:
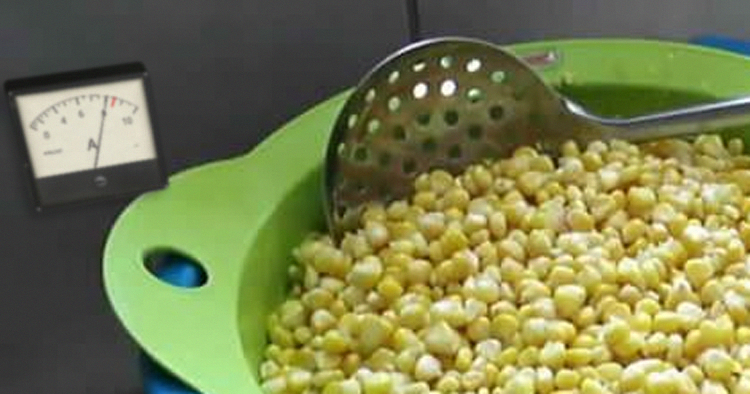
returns 8A
